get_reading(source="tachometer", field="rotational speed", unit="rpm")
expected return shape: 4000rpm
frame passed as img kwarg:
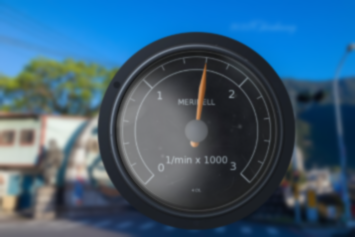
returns 1600rpm
